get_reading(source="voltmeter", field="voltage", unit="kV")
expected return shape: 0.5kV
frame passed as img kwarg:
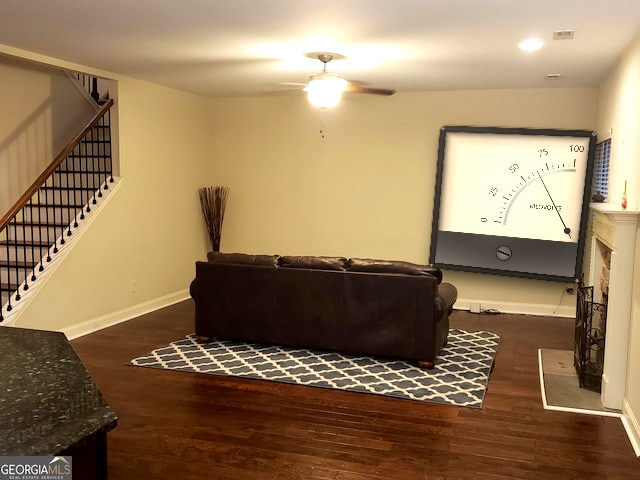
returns 65kV
